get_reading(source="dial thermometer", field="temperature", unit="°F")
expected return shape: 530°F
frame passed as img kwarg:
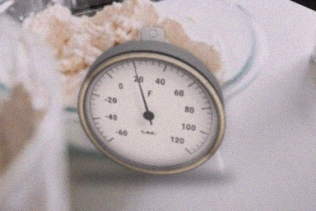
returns 20°F
